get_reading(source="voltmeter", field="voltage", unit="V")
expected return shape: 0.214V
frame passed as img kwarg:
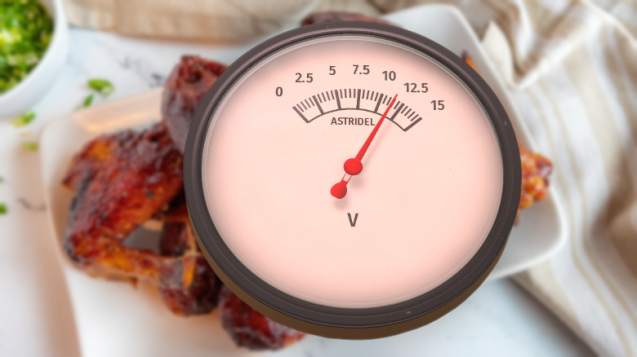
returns 11.5V
